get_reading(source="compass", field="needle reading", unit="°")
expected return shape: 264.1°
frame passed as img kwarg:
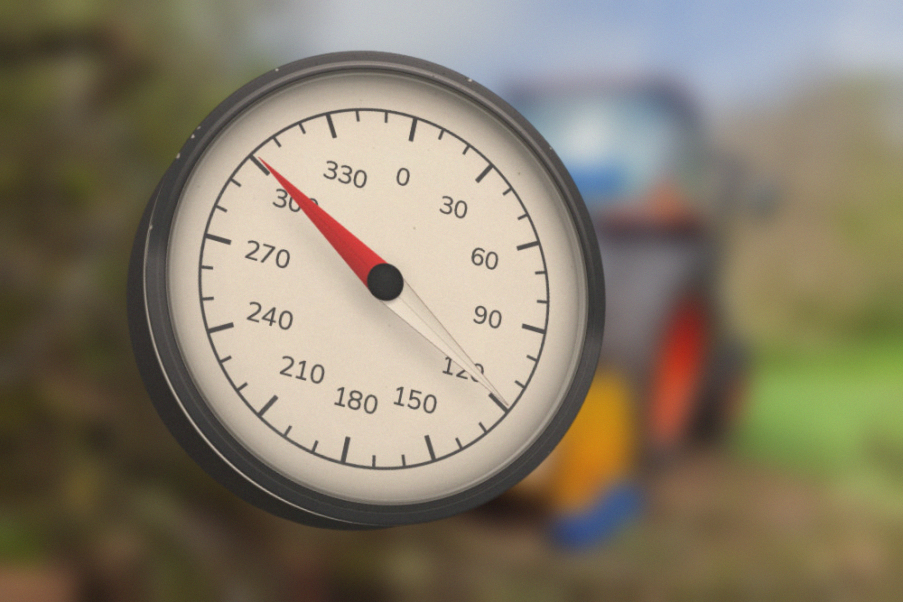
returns 300°
